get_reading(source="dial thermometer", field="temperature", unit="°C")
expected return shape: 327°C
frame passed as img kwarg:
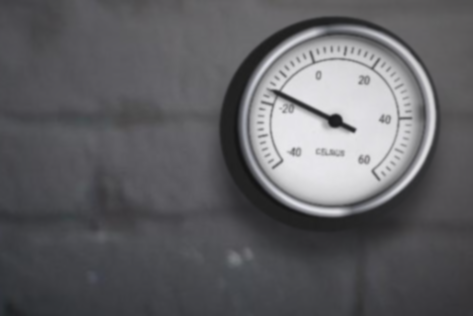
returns -16°C
